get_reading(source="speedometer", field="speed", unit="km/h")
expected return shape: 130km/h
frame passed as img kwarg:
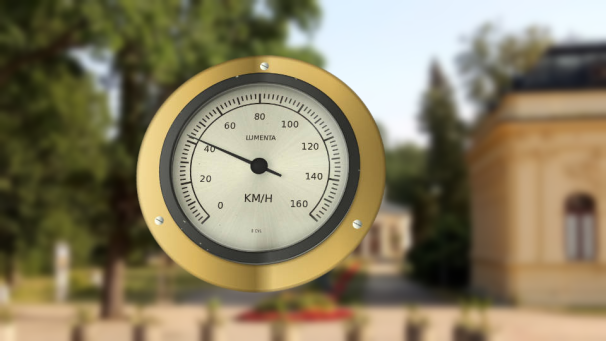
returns 42km/h
